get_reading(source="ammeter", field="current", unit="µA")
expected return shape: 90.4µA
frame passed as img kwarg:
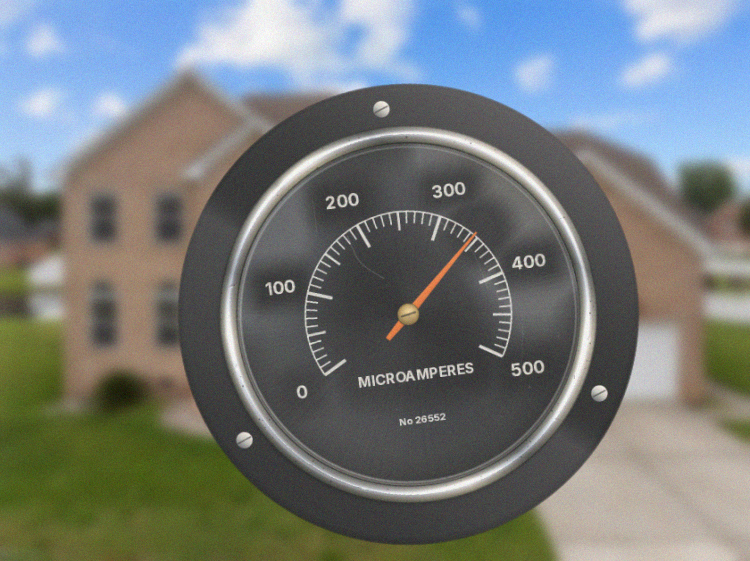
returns 345µA
